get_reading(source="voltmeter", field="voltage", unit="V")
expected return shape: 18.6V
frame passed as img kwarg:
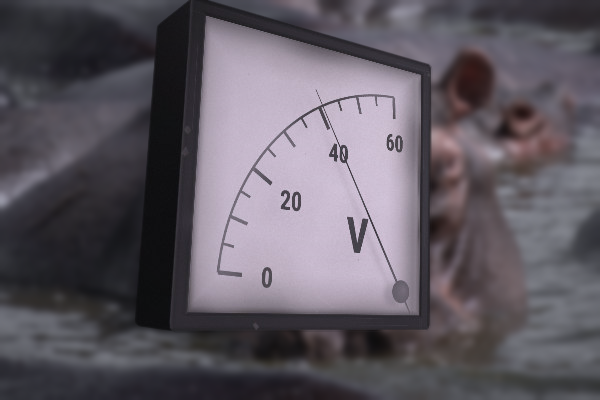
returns 40V
